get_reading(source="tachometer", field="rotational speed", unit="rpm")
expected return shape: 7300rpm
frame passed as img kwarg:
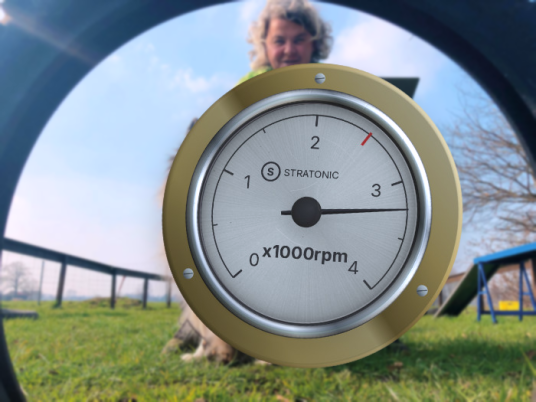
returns 3250rpm
